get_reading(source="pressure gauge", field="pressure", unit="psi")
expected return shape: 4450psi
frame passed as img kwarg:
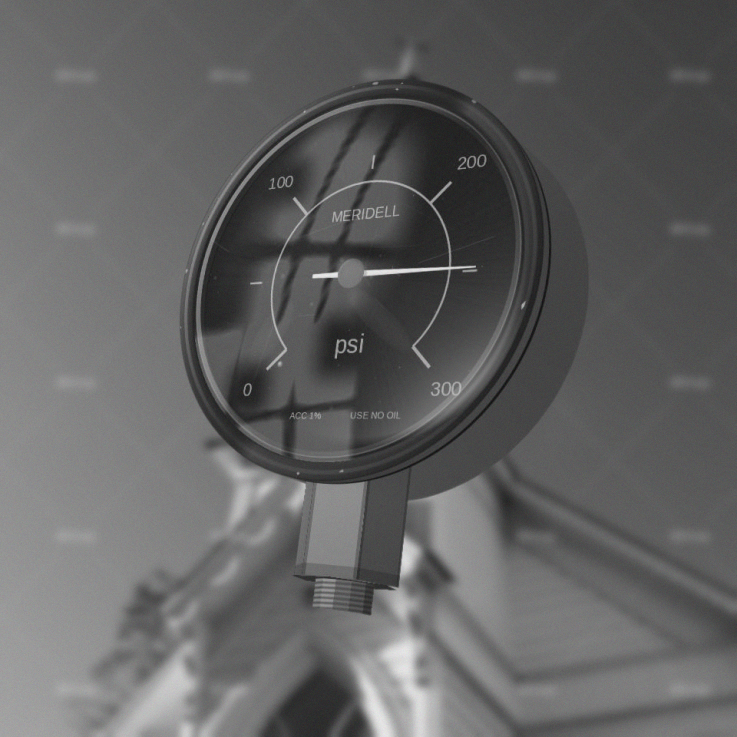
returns 250psi
